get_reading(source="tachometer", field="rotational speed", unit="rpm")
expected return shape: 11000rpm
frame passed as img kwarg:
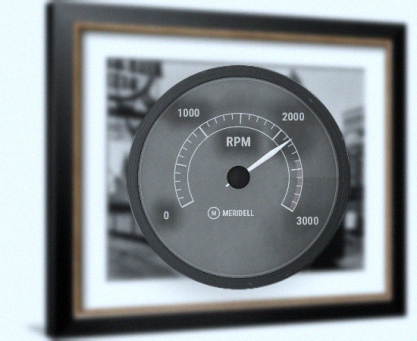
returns 2150rpm
